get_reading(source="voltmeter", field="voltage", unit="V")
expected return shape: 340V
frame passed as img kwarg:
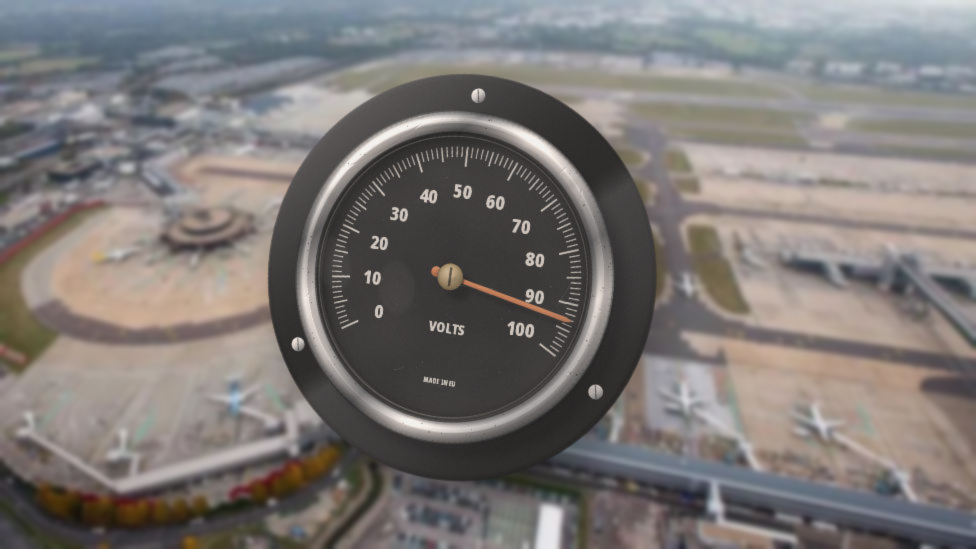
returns 93V
